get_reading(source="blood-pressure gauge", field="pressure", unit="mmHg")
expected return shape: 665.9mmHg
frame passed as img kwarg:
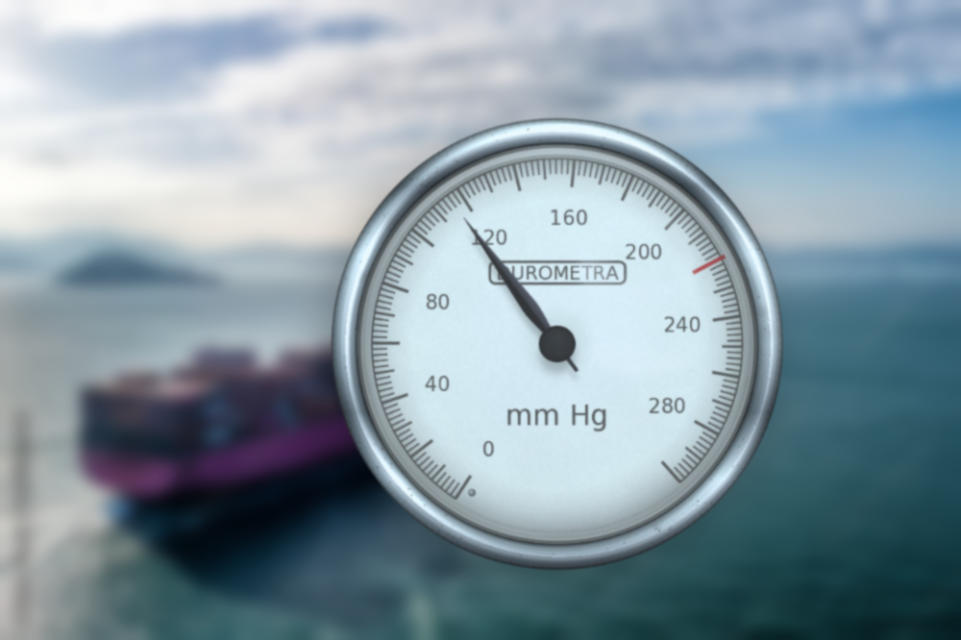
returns 116mmHg
